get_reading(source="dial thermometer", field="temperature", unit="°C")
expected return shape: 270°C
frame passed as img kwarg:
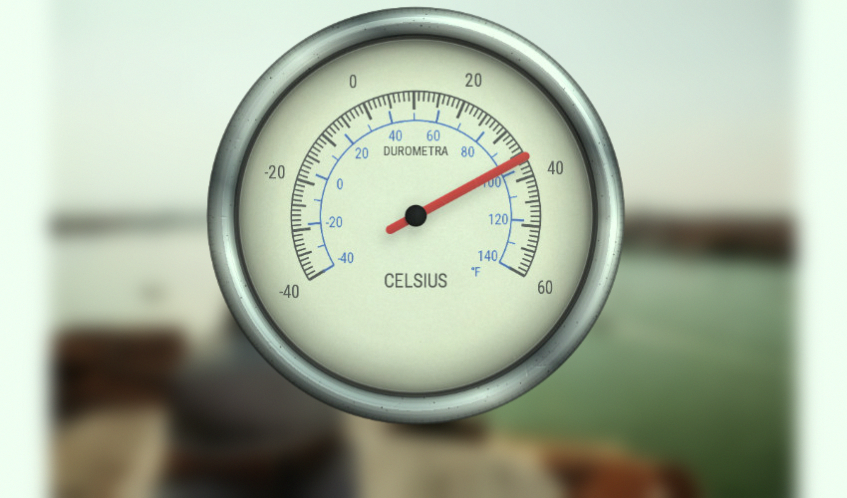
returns 36°C
